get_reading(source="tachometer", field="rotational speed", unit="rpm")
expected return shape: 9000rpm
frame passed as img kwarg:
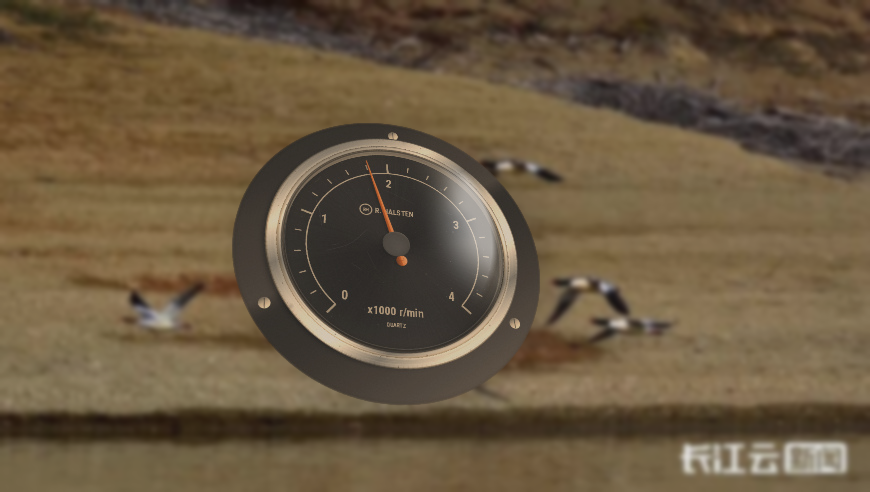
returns 1800rpm
